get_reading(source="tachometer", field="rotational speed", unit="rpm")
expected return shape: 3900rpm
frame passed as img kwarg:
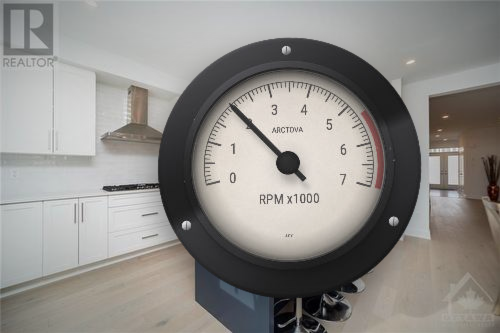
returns 2000rpm
